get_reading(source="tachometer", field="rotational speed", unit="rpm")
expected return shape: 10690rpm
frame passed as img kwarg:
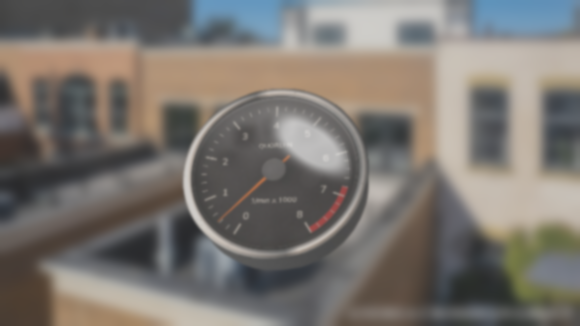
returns 400rpm
